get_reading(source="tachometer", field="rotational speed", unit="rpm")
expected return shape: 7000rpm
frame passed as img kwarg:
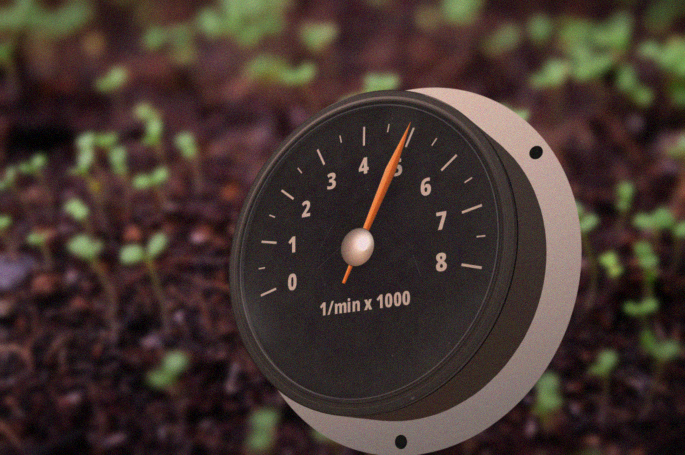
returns 5000rpm
